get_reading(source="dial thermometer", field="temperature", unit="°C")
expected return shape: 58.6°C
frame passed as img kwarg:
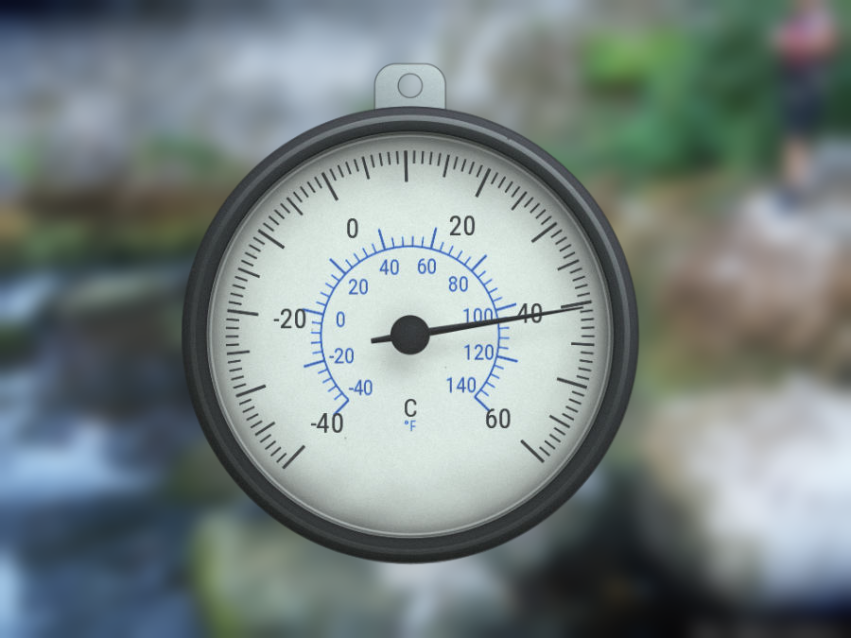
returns 40.5°C
